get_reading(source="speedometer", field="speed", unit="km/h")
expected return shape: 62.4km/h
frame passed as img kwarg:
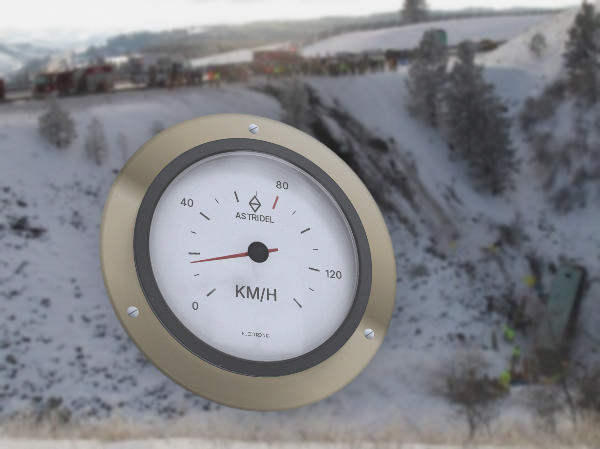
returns 15km/h
